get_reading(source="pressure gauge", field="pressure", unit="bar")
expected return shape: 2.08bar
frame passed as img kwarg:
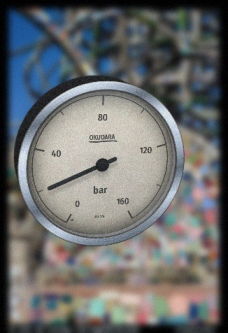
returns 20bar
